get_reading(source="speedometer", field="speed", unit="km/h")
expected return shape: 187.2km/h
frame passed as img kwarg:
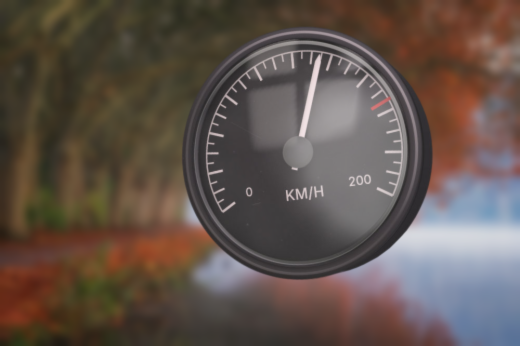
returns 115km/h
